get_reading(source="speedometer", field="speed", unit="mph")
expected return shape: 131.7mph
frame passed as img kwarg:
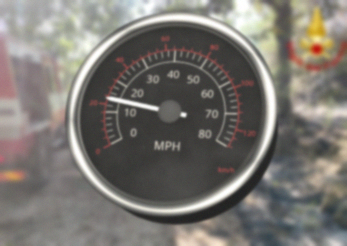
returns 14mph
